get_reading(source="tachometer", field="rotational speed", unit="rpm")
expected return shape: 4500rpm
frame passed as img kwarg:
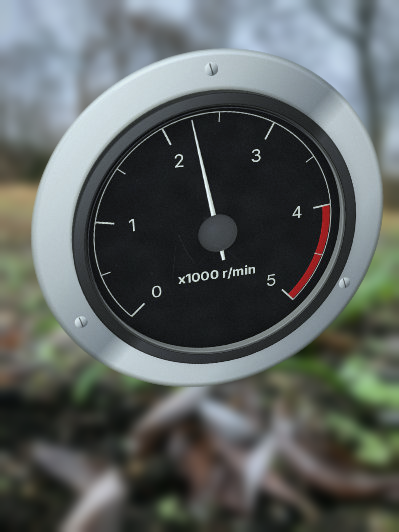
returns 2250rpm
